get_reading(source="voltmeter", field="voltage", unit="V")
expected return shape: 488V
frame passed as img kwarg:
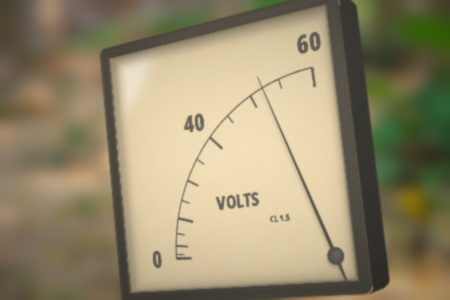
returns 52.5V
